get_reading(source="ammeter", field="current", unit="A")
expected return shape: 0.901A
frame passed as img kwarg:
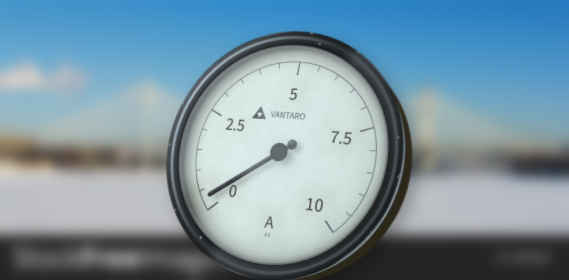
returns 0.25A
